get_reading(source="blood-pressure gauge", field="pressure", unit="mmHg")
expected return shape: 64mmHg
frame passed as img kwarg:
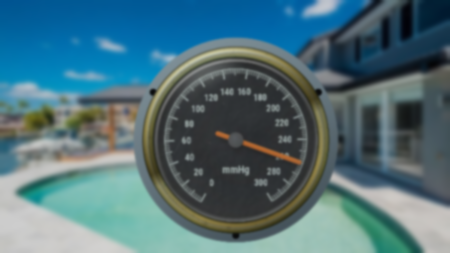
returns 260mmHg
